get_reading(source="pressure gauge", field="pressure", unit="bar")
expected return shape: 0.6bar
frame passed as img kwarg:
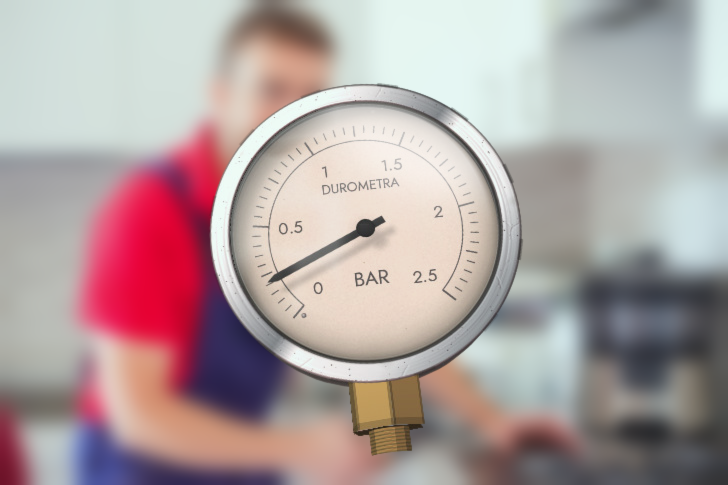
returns 0.2bar
